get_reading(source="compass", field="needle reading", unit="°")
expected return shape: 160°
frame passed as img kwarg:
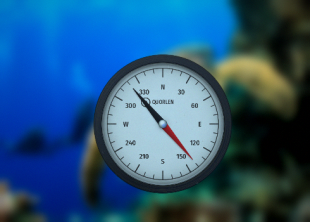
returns 140°
